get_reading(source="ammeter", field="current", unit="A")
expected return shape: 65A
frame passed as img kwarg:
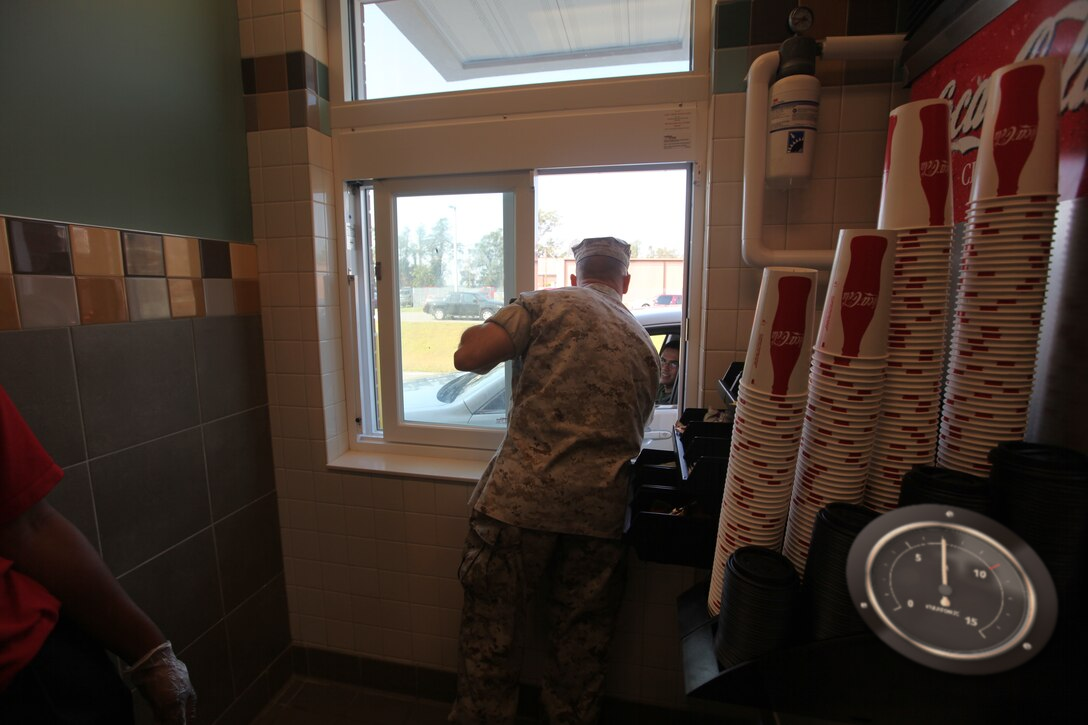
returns 7A
